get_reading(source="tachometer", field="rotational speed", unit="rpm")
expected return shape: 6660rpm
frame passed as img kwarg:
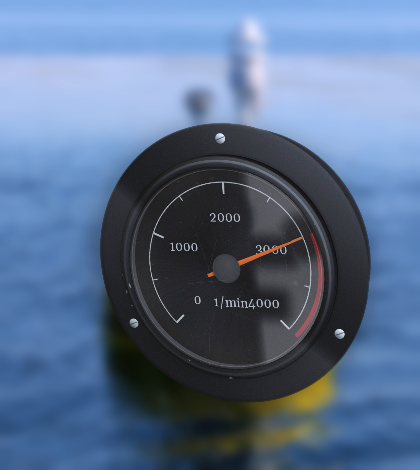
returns 3000rpm
